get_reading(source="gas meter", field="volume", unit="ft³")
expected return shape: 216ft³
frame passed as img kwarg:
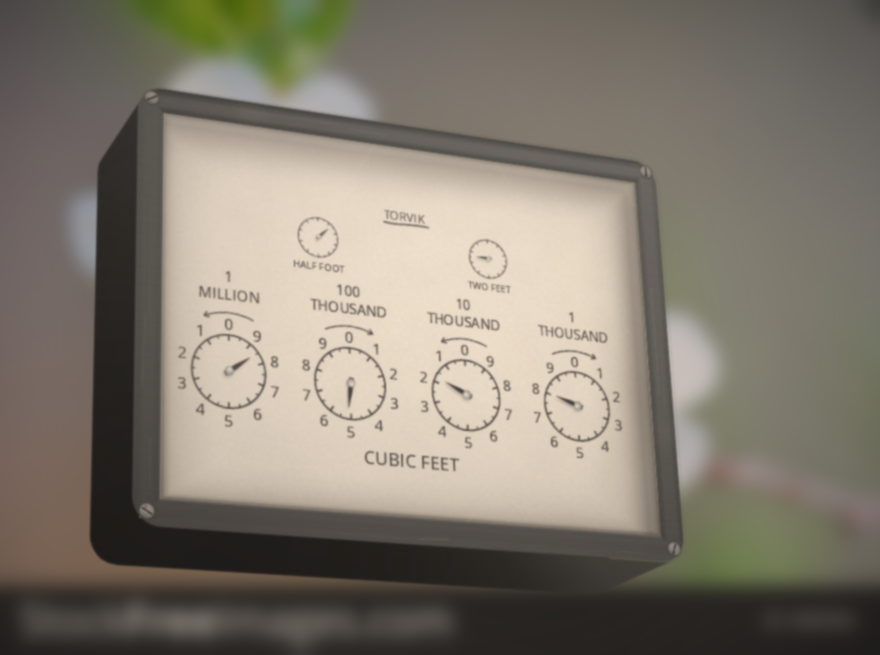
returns 851800ft³
